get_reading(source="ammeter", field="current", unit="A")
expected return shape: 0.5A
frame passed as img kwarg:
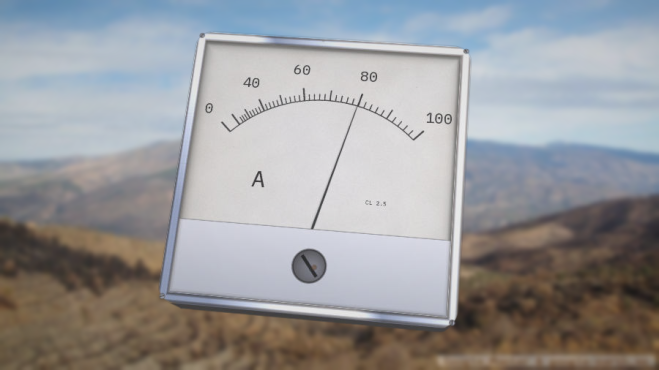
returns 80A
